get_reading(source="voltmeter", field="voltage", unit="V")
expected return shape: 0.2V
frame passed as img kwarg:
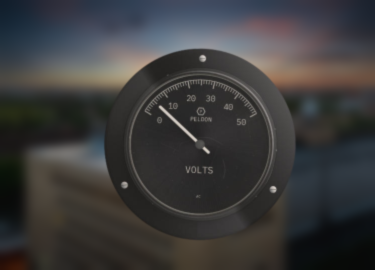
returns 5V
